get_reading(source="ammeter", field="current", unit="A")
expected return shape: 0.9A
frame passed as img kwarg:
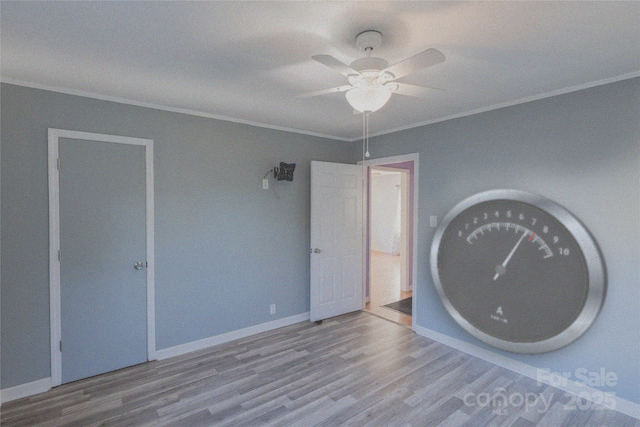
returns 7A
